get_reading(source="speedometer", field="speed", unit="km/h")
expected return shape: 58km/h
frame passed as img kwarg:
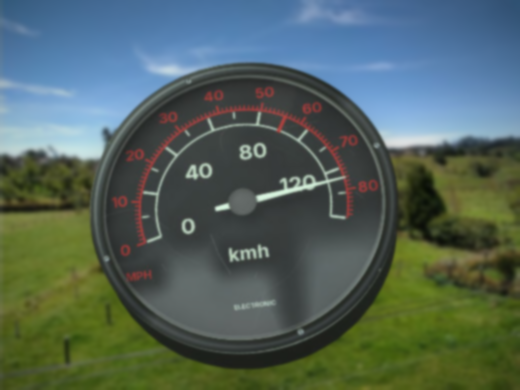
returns 125km/h
